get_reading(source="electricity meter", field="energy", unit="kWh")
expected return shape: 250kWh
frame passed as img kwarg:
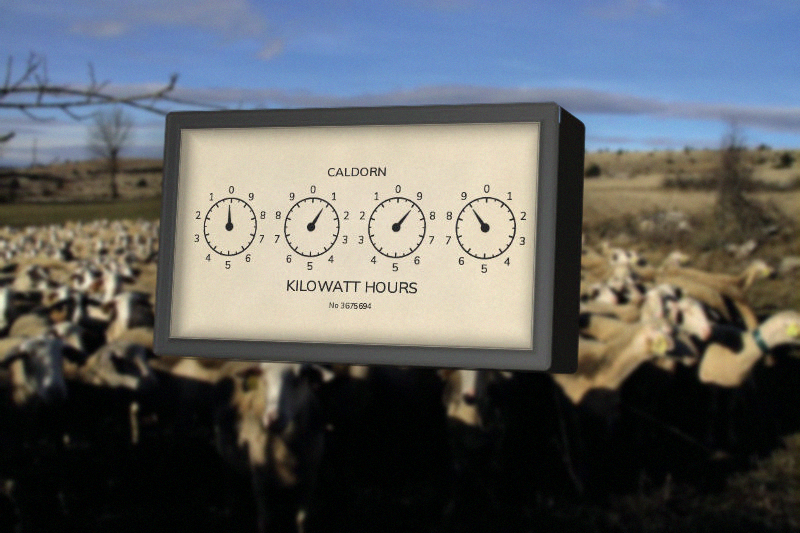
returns 89kWh
